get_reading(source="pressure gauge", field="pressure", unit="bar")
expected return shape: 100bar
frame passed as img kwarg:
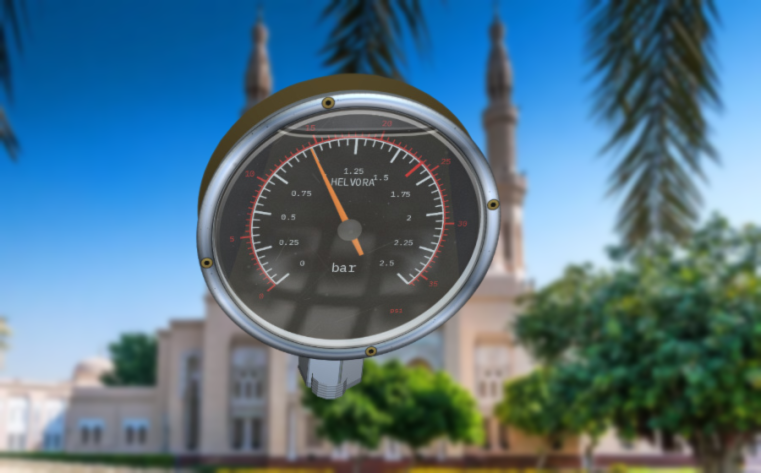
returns 1bar
